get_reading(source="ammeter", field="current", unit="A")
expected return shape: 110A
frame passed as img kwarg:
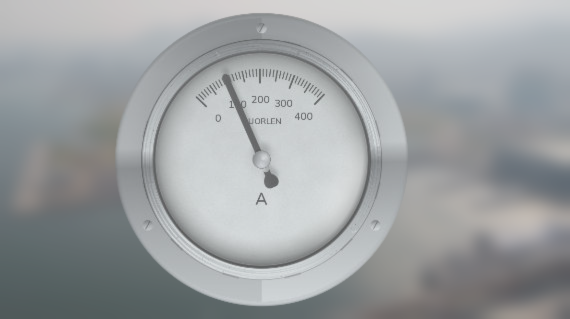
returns 100A
